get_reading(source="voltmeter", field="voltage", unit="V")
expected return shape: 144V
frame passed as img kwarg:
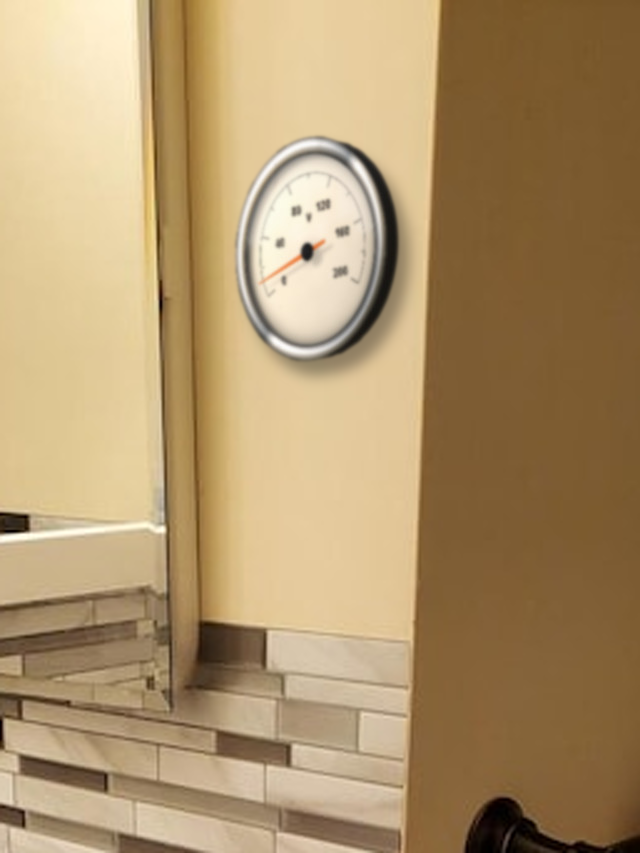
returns 10V
